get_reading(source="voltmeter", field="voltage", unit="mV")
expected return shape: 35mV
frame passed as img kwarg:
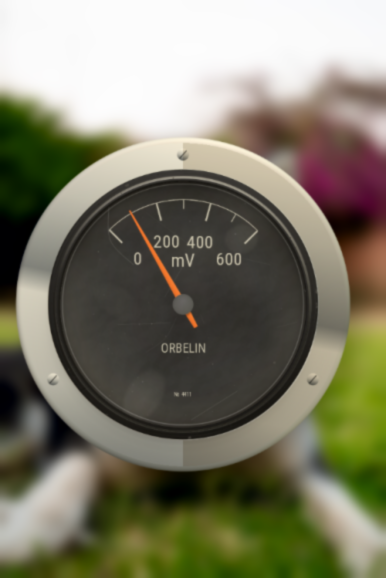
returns 100mV
